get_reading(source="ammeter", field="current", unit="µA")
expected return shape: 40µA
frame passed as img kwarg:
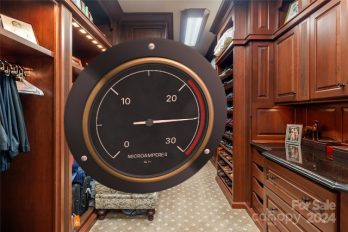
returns 25µA
